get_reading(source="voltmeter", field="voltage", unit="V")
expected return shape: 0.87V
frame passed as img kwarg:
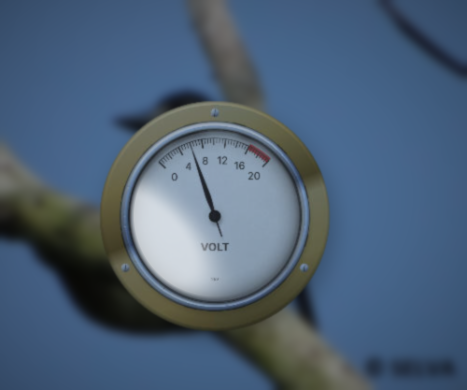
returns 6V
